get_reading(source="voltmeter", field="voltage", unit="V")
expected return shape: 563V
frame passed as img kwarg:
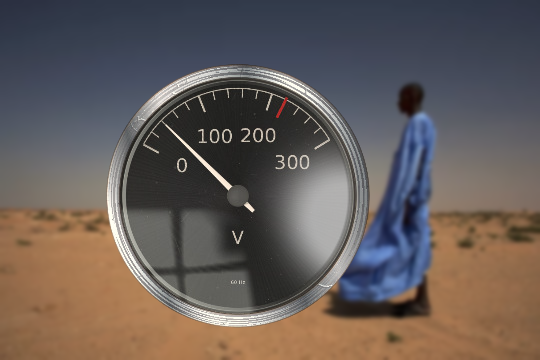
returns 40V
